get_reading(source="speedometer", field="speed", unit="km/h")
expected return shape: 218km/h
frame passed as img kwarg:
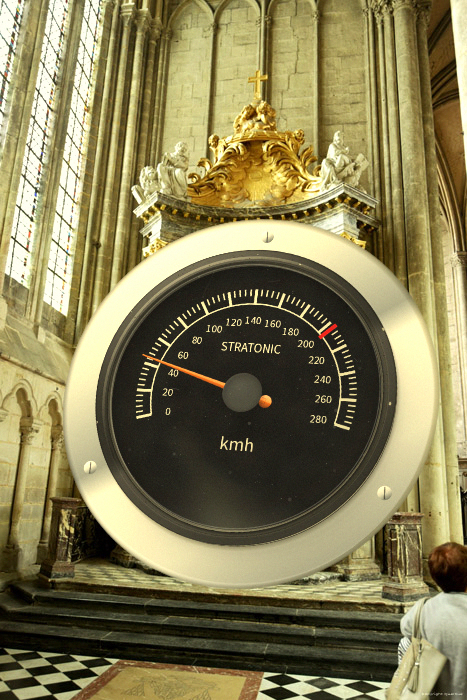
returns 44km/h
